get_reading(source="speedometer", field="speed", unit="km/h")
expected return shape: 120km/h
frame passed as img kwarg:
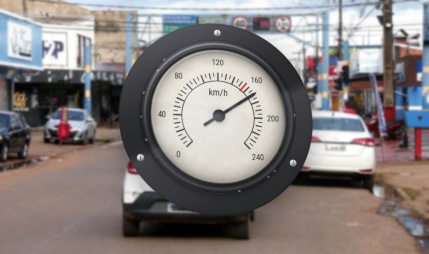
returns 170km/h
